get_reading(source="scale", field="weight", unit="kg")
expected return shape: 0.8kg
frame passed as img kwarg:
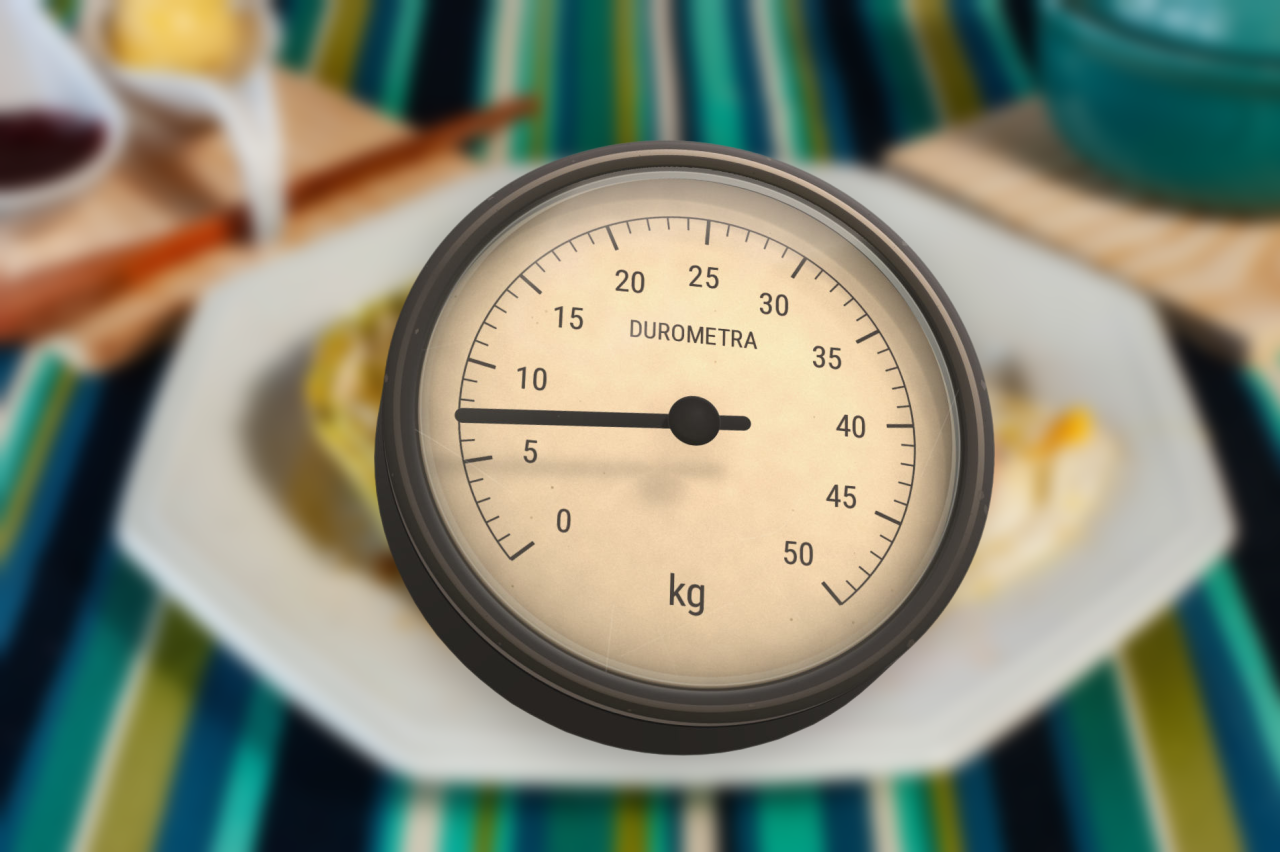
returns 7kg
